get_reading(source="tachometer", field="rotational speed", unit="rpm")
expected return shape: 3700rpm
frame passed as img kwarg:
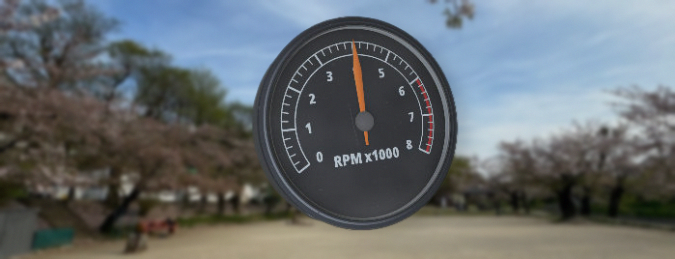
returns 4000rpm
